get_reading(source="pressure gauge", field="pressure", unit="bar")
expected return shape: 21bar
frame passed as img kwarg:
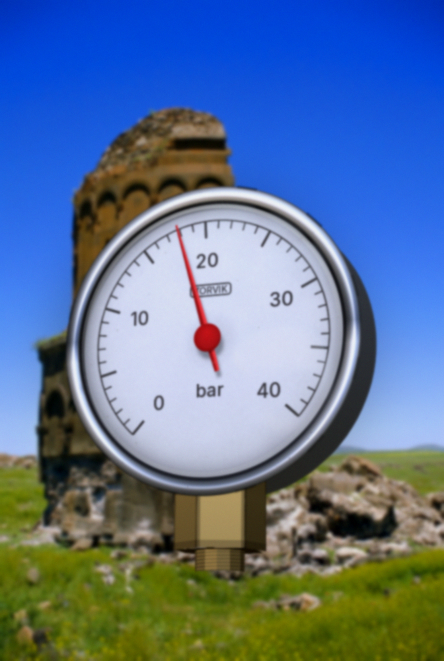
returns 18bar
